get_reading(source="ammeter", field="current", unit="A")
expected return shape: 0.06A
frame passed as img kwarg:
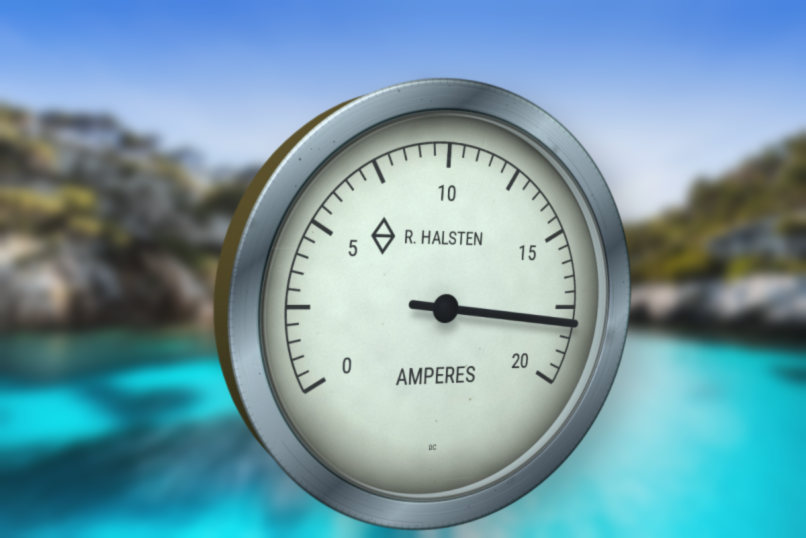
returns 18A
